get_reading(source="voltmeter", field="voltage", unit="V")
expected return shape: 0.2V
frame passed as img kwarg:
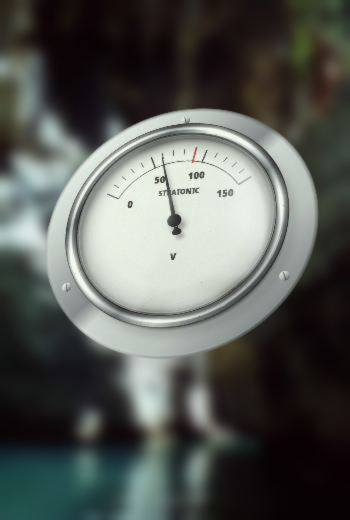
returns 60V
